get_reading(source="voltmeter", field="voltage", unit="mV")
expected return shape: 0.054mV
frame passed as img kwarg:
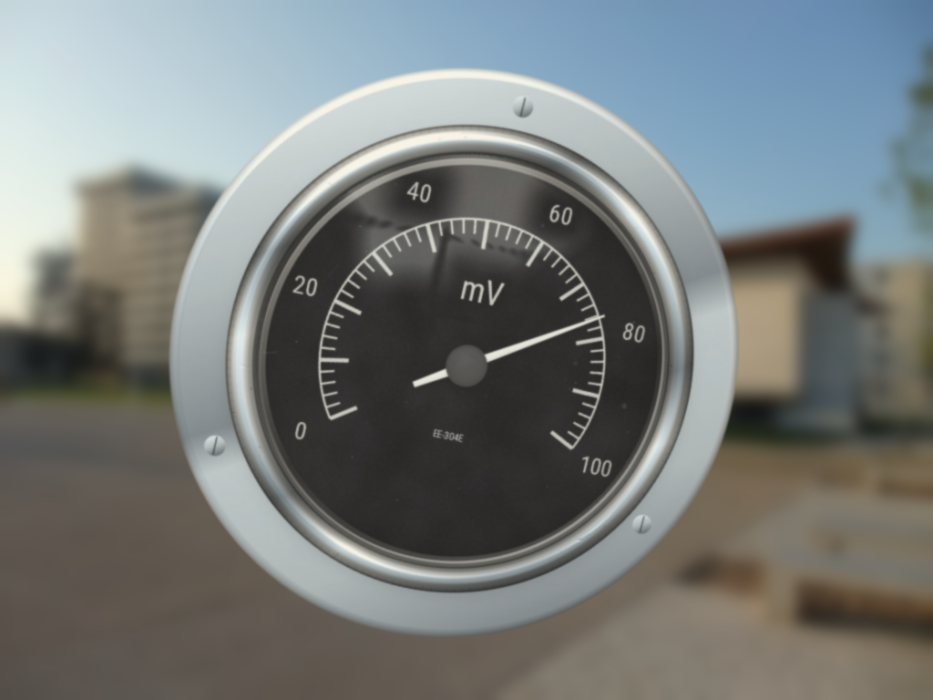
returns 76mV
